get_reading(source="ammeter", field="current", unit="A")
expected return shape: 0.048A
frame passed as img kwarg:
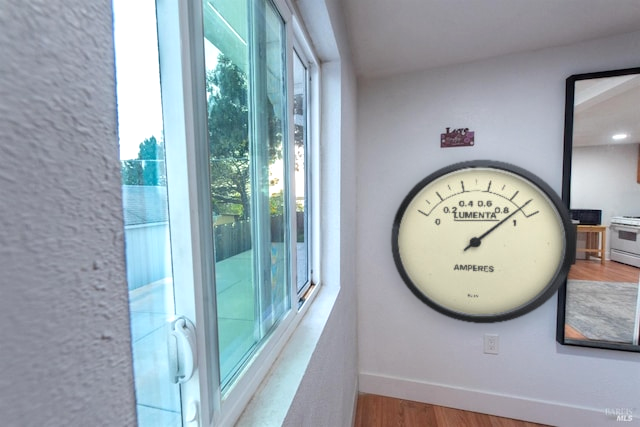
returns 0.9A
